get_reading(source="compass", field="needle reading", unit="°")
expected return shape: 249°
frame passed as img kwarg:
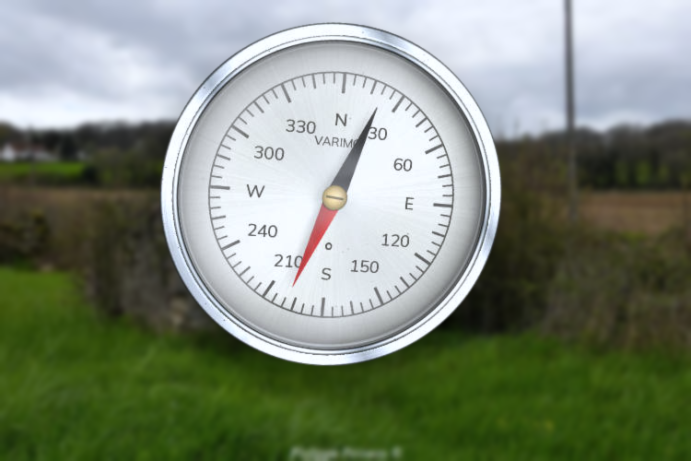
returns 200°
